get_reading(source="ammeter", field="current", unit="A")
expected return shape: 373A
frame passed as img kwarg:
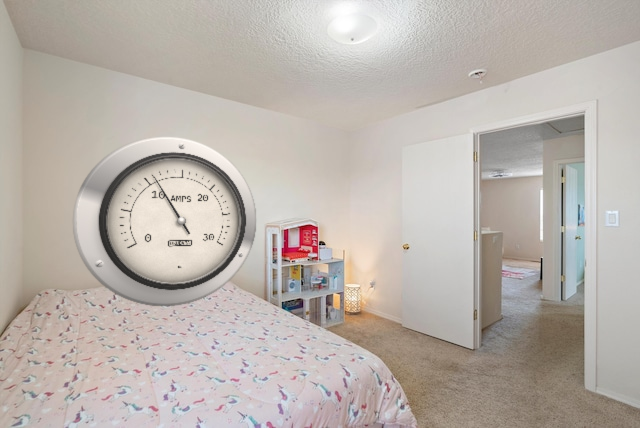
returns 11A
